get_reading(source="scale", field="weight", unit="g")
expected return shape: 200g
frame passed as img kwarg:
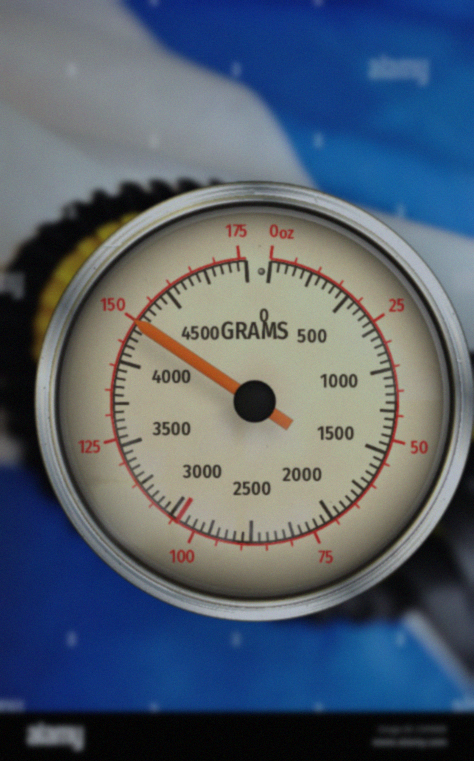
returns 4250g
